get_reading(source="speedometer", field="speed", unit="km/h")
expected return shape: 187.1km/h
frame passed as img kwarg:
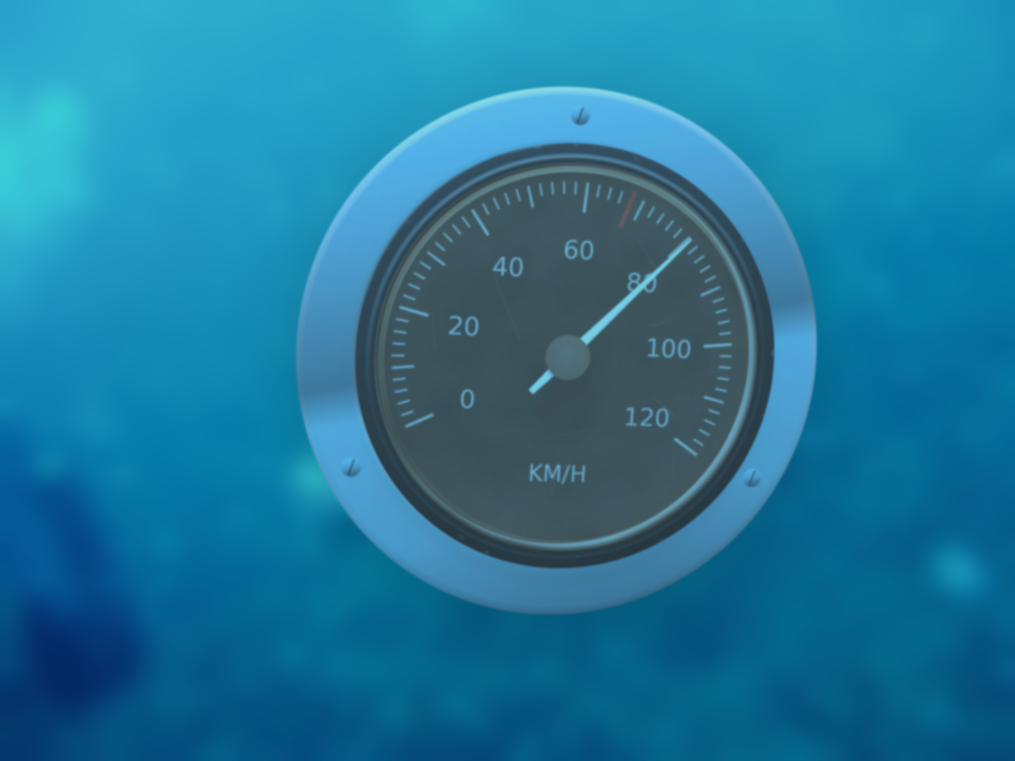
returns 80km/h
